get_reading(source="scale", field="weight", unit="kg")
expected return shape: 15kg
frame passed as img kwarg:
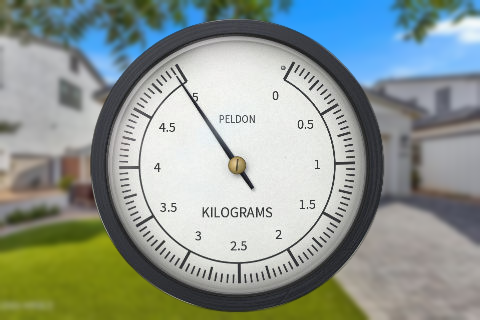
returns 4.95kg
